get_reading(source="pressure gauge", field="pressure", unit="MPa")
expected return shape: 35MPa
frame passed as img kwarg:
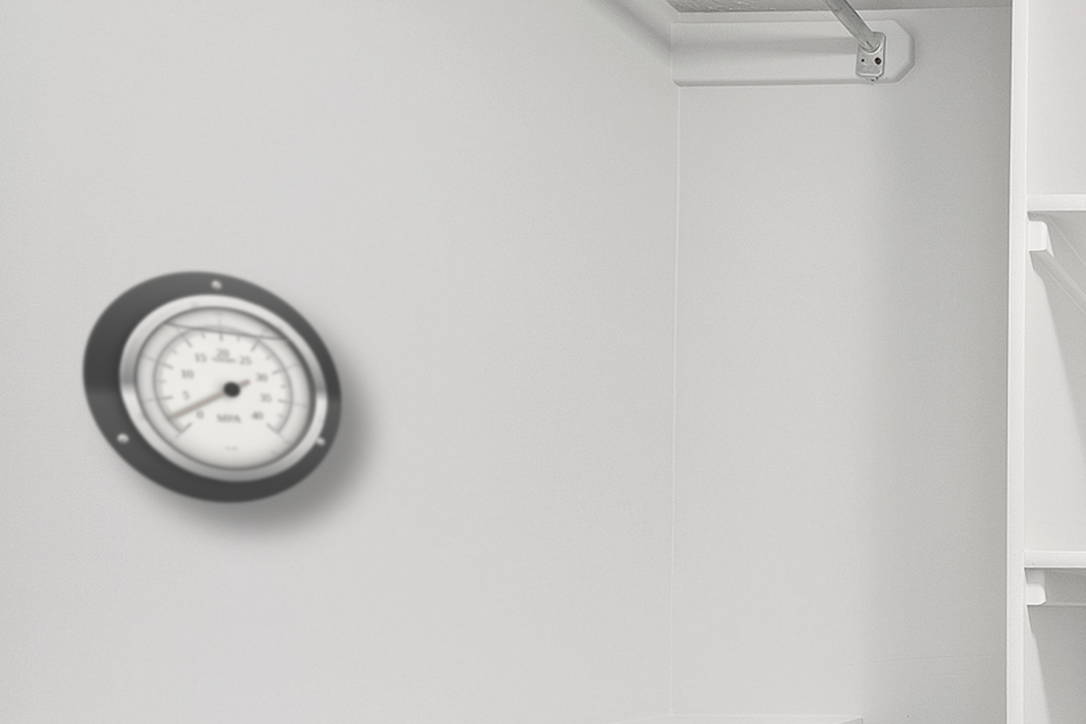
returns 2.5MPa
